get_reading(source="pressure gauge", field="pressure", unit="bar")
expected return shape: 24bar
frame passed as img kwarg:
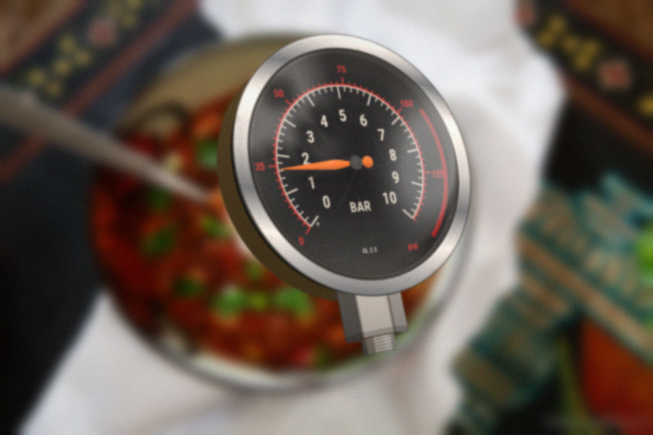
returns 1.6bar
